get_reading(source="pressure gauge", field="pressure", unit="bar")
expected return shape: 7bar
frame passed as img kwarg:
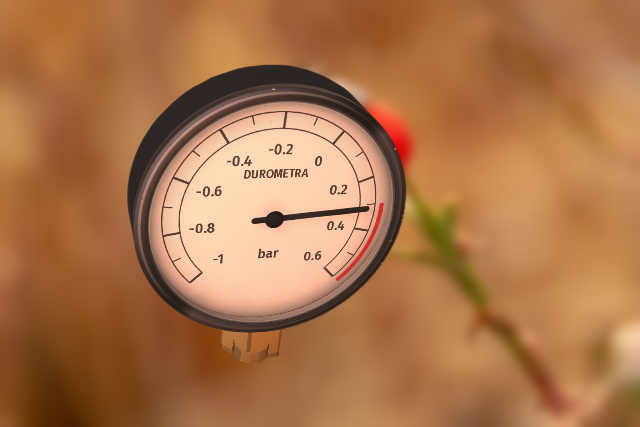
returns 0.3bar
